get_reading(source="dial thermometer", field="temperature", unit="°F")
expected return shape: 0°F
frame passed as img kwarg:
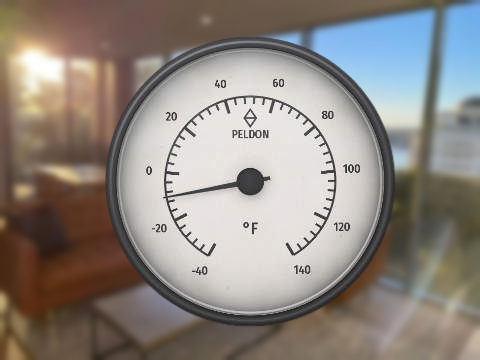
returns -10°F
